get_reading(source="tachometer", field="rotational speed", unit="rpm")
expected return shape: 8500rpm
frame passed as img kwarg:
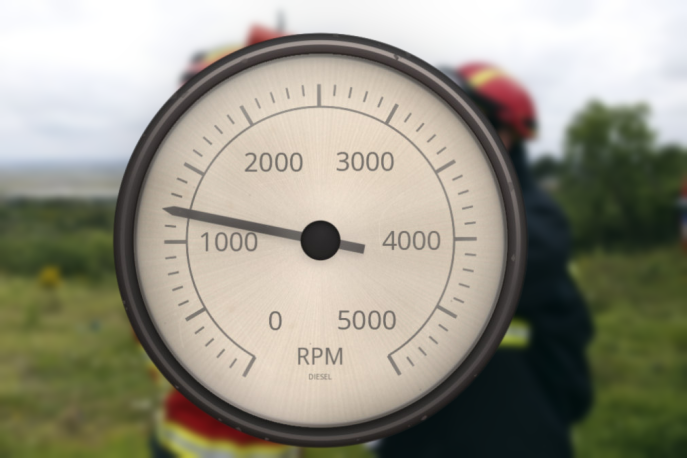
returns 1200rpm
